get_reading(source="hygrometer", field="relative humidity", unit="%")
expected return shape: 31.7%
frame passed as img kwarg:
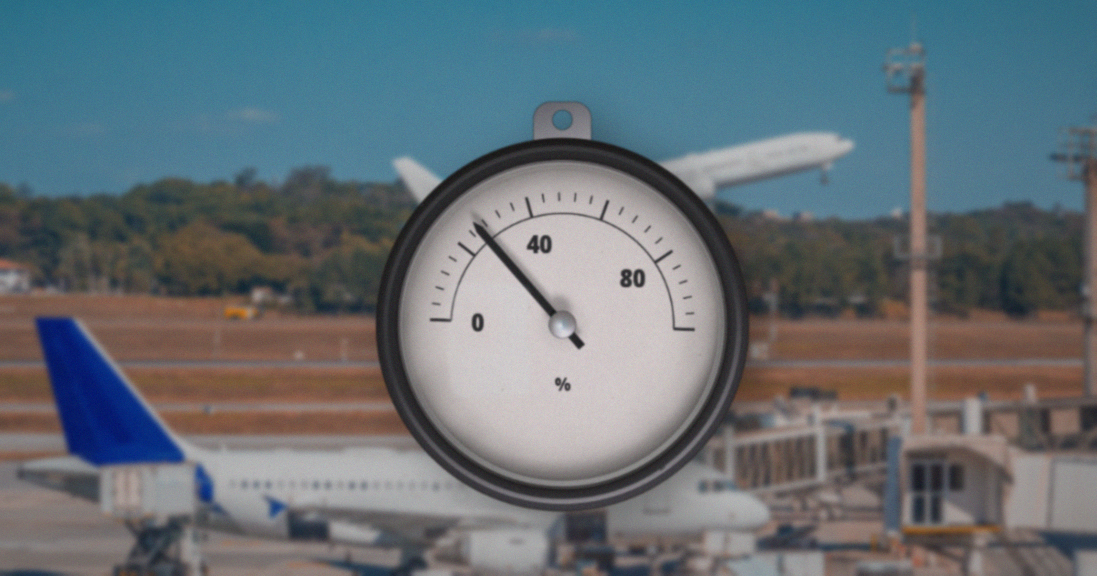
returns 26%
